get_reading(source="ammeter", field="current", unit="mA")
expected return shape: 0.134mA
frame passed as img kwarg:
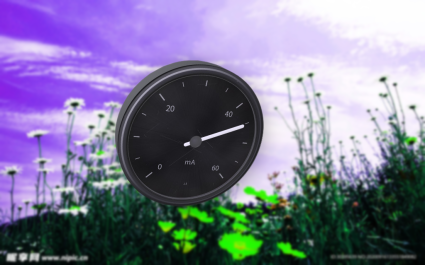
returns 45mA
